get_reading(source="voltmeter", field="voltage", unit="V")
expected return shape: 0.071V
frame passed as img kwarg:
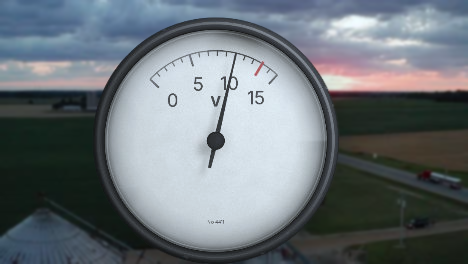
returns 10V
